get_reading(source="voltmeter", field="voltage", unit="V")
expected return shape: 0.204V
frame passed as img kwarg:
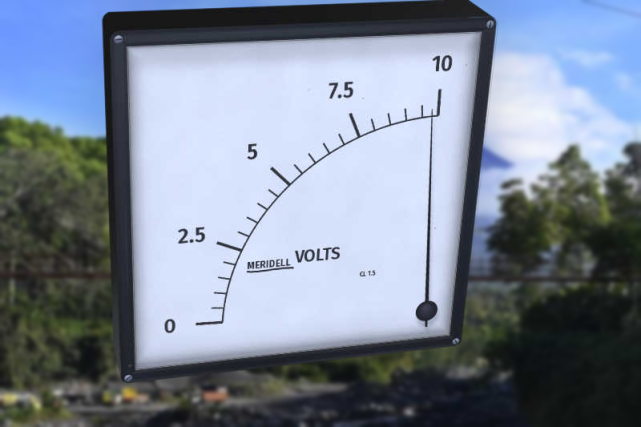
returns 9.75V
